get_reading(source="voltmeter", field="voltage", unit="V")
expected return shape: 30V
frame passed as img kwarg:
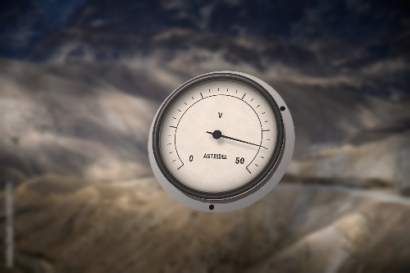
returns 44V
